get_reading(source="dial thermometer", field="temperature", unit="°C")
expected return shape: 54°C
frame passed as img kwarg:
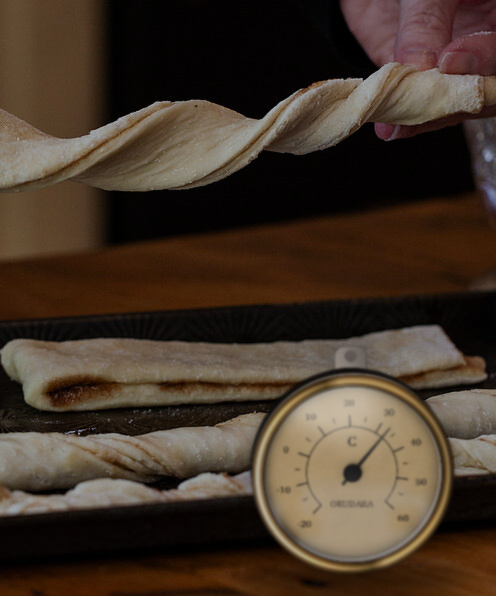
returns 32.5°C
